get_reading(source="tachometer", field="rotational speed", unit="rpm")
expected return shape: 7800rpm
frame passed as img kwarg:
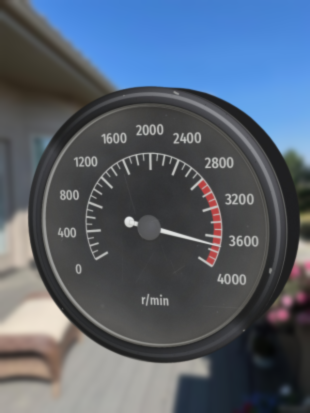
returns 3700rpm
